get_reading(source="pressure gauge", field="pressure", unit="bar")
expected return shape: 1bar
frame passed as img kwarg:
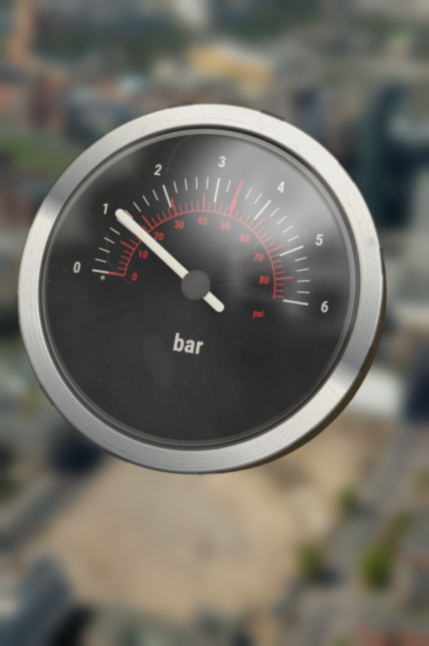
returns 1.1bar
